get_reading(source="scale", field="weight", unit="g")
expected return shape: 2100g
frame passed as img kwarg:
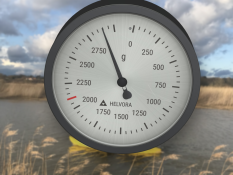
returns 2900g
